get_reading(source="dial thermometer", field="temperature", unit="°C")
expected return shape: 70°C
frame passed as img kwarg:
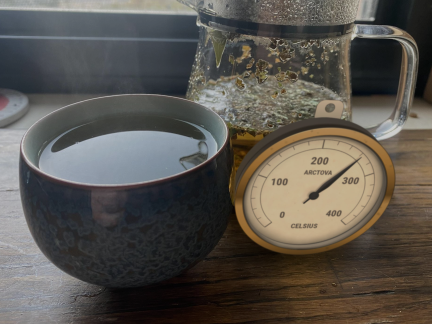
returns 260°C
